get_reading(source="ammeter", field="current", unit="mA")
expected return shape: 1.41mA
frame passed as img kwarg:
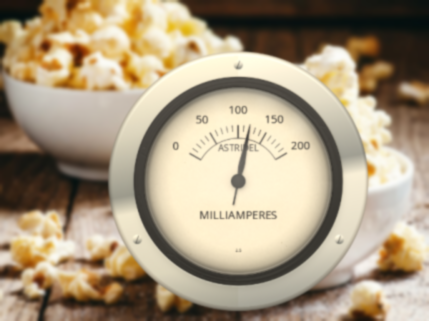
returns 120mA
